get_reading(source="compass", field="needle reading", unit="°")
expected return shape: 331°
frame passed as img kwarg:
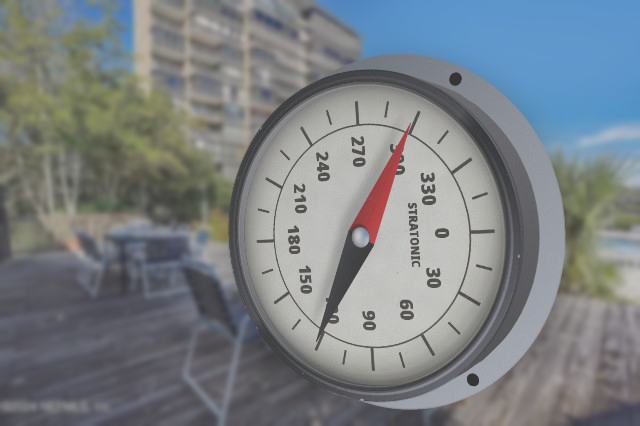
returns 300°
